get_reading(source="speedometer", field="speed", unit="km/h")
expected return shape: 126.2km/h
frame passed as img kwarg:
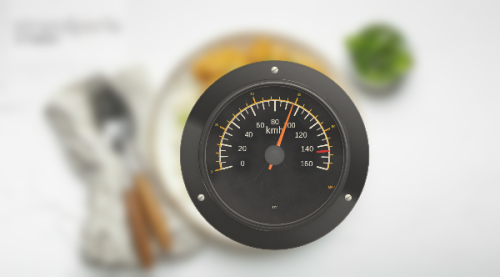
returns 95km/h
